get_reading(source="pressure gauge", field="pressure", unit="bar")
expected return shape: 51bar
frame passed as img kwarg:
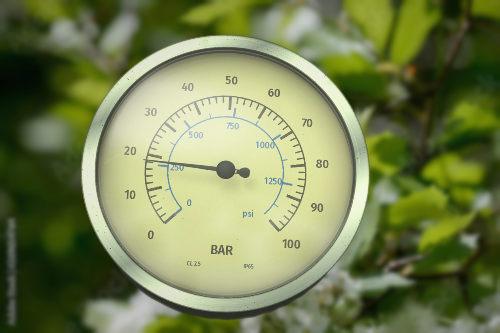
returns 18bar
